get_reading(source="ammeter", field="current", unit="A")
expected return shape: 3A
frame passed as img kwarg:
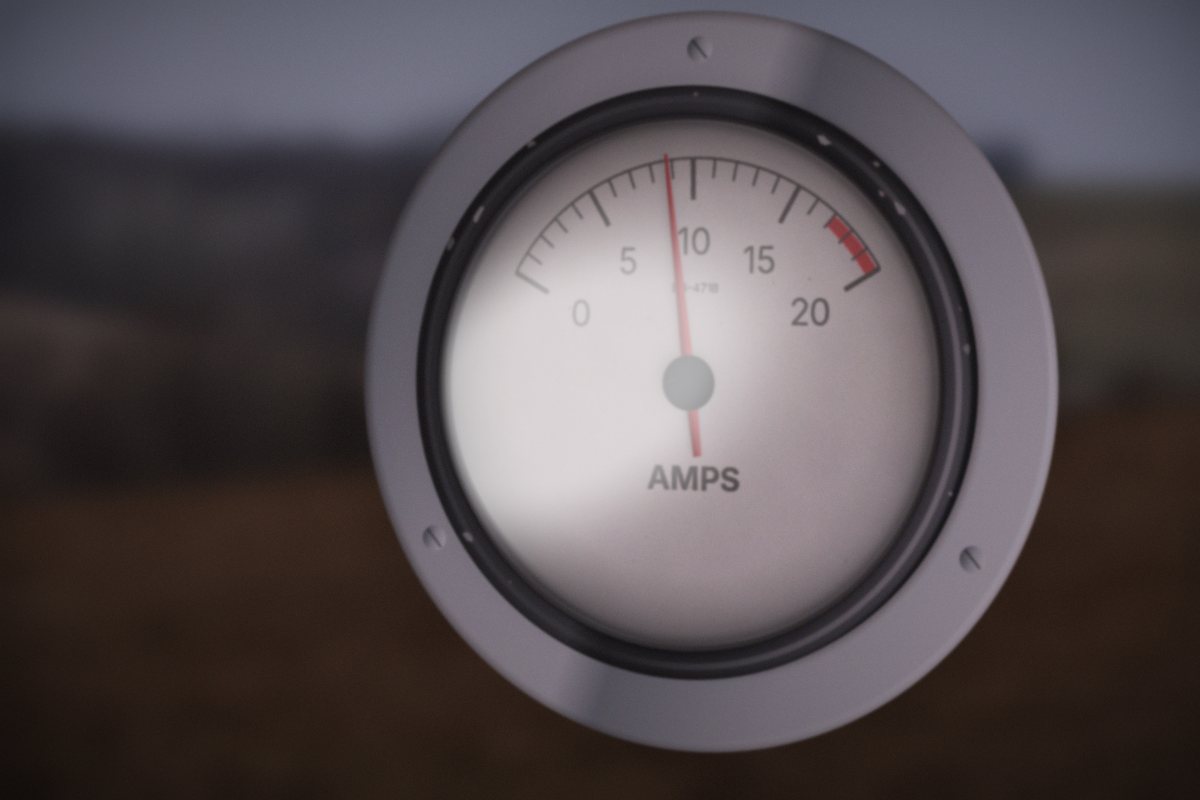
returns 9A
